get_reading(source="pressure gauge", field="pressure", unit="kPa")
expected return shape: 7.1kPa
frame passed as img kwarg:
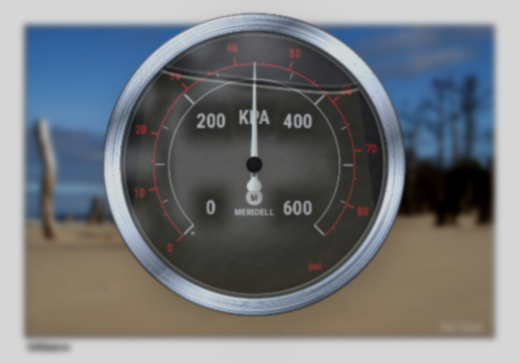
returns 300kPa
